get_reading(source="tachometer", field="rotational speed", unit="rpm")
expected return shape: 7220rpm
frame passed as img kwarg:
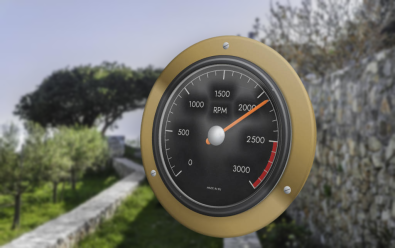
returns 2100rpm
